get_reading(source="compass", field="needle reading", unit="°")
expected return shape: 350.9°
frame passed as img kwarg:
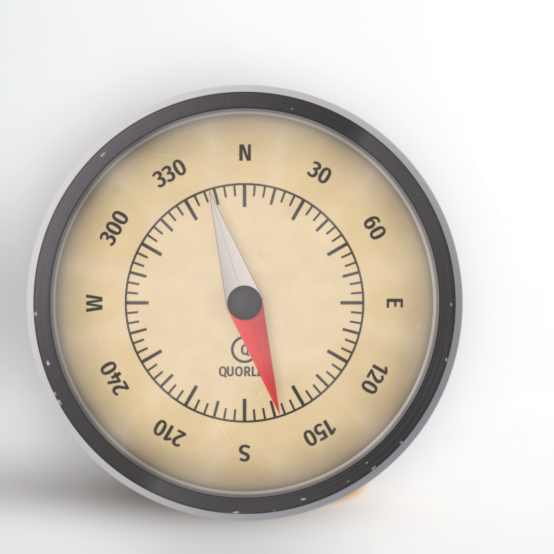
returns 162.5°
